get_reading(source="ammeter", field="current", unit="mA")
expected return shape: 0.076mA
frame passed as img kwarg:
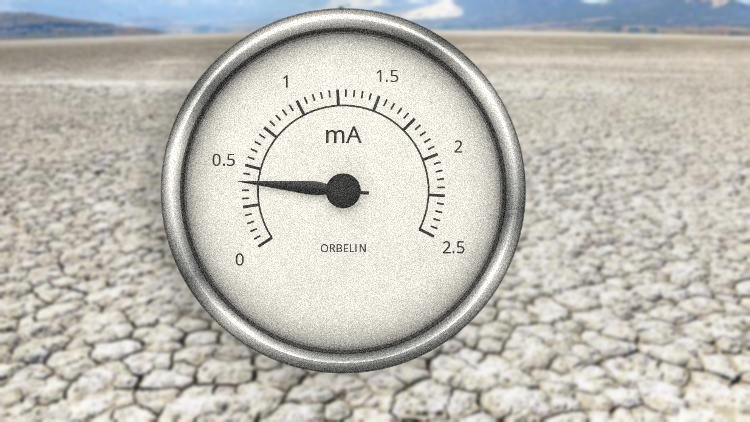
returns 0.4mA
